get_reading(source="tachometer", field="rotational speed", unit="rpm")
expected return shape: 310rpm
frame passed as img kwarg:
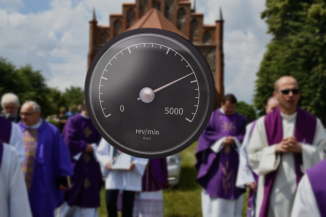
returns 3800rpm
